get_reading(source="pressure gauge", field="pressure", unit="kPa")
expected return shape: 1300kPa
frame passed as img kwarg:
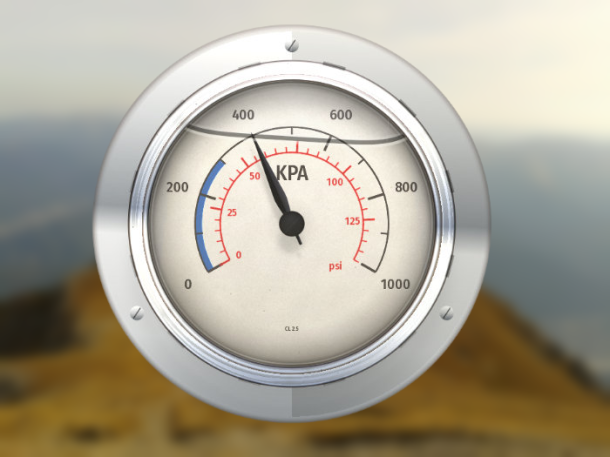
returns 400kPa
